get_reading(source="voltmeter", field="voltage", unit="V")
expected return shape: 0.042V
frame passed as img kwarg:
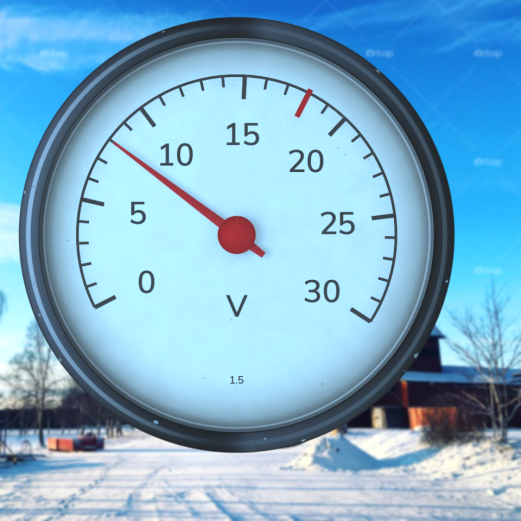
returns 8V
